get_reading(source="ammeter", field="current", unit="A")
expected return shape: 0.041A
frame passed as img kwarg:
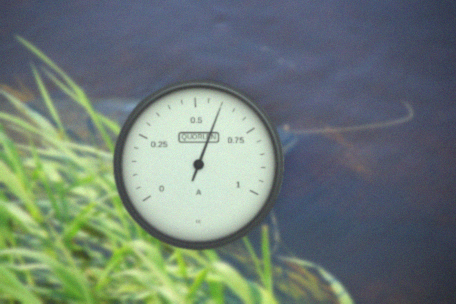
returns 0.6A
